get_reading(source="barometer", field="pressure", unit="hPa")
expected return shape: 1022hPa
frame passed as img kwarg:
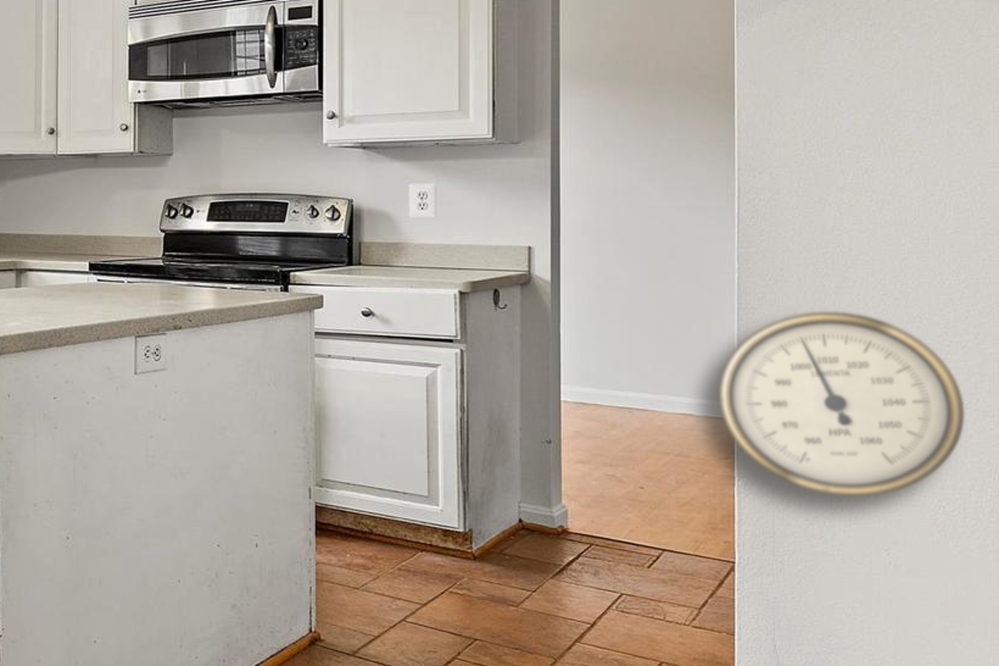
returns 1005hPa
